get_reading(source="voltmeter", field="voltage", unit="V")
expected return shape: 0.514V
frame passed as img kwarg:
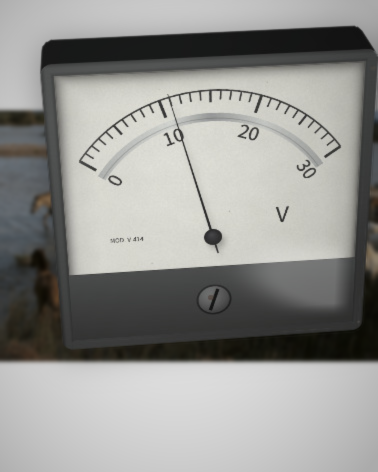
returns 11V
